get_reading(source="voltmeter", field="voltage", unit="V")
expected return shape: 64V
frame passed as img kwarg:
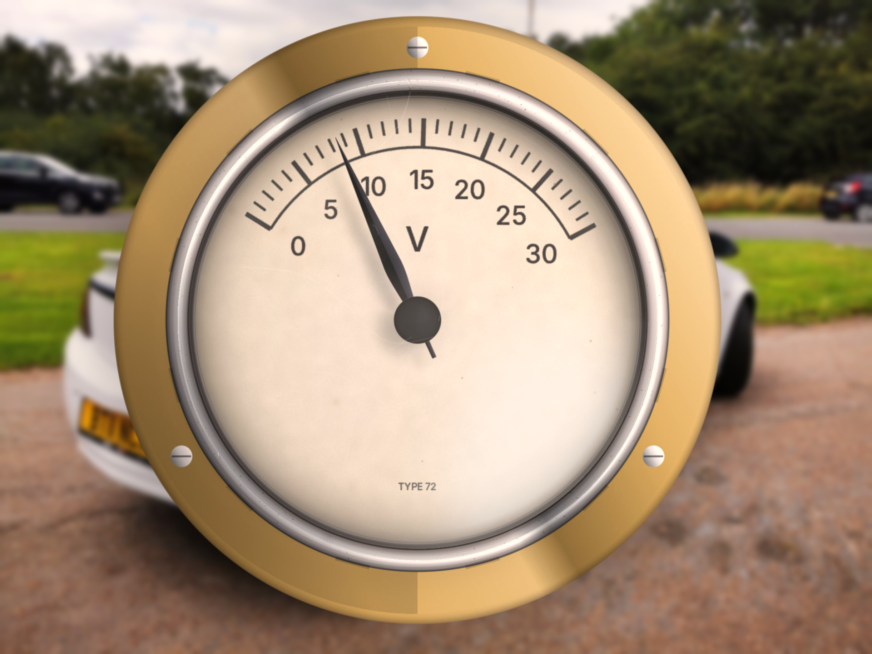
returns 8.5V
